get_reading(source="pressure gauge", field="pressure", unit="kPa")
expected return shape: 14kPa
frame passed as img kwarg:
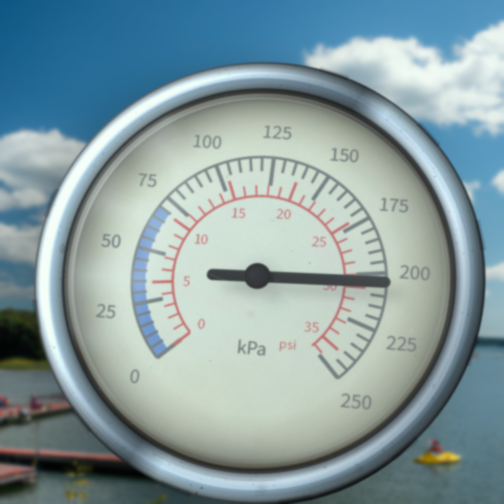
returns 205kPa
